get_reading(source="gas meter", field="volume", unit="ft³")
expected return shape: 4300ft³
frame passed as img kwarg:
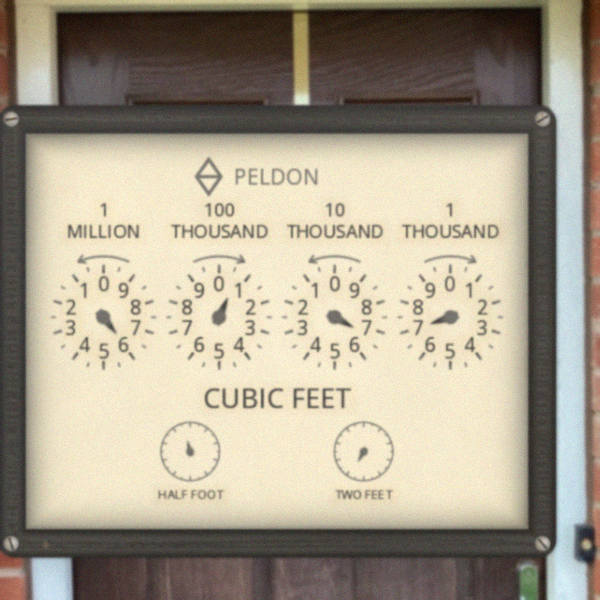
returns 606700ft³
